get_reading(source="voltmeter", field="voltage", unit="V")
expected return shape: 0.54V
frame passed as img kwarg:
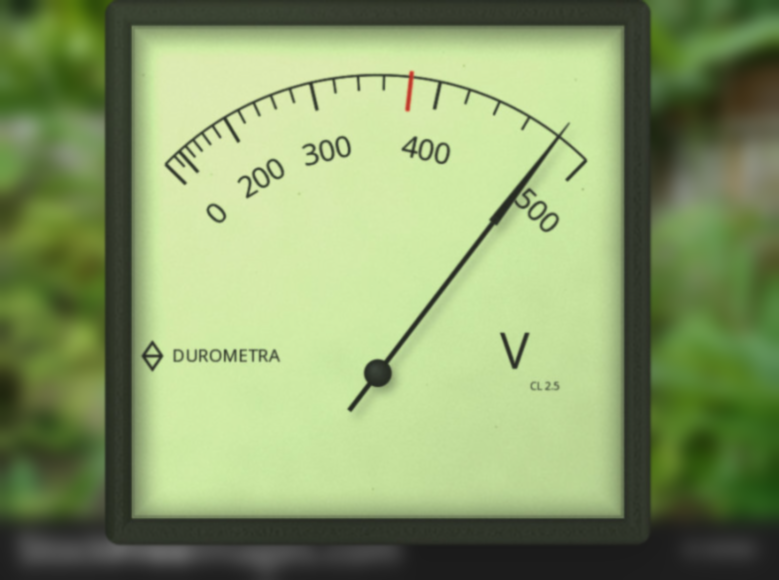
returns 480V
